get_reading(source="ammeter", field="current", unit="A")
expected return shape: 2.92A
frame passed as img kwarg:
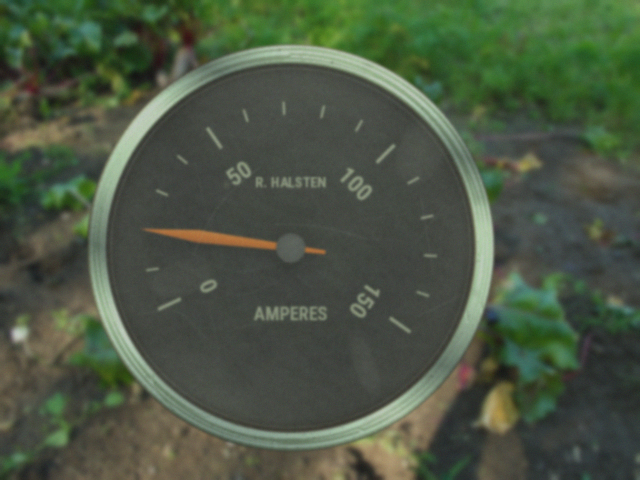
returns 20A
